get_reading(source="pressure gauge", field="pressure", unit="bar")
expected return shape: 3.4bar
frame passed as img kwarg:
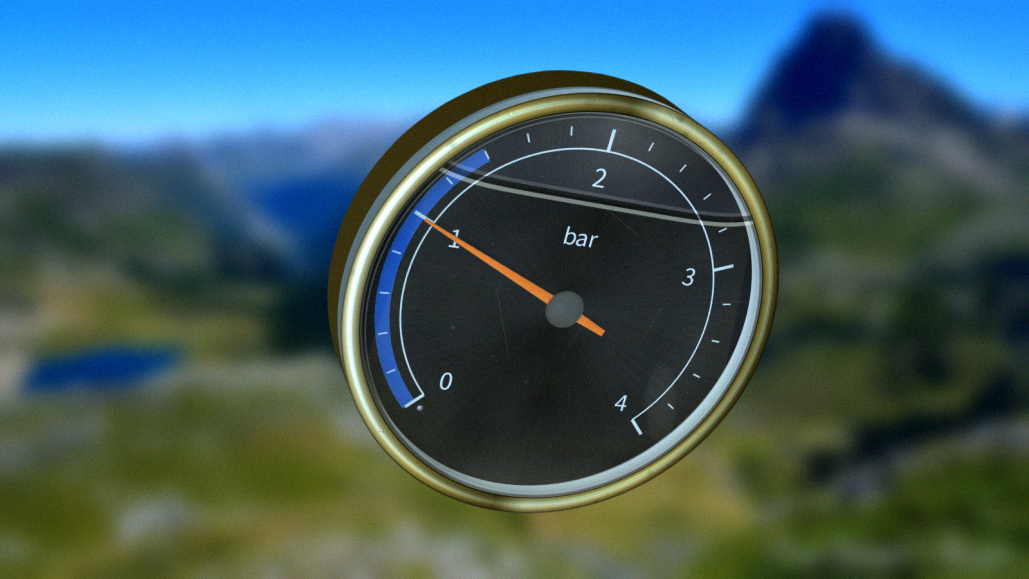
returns 1bar
